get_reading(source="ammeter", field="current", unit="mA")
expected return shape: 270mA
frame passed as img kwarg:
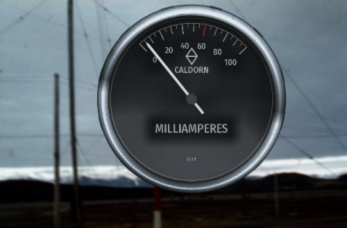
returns 5mA
